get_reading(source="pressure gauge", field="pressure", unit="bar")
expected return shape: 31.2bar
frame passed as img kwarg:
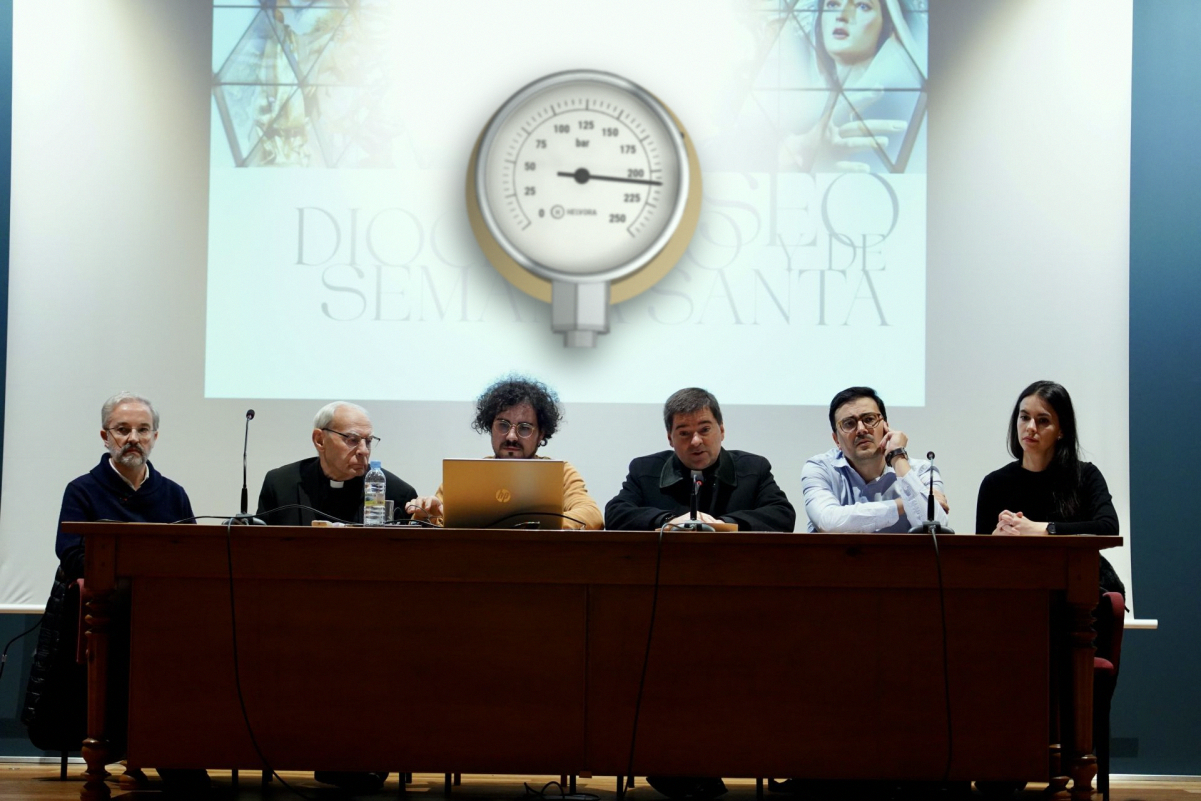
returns 210bar
